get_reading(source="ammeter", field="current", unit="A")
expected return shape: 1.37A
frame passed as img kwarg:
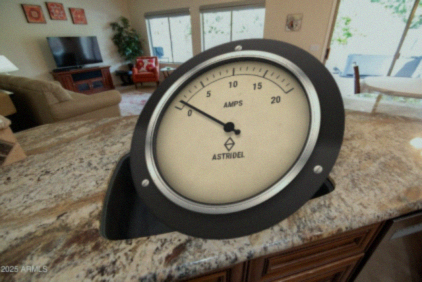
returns 1A
